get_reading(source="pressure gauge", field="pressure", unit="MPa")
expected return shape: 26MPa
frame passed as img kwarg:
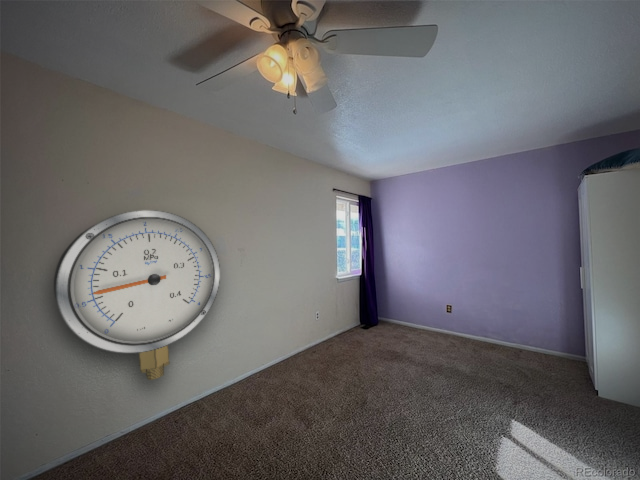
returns 0.06MPa
